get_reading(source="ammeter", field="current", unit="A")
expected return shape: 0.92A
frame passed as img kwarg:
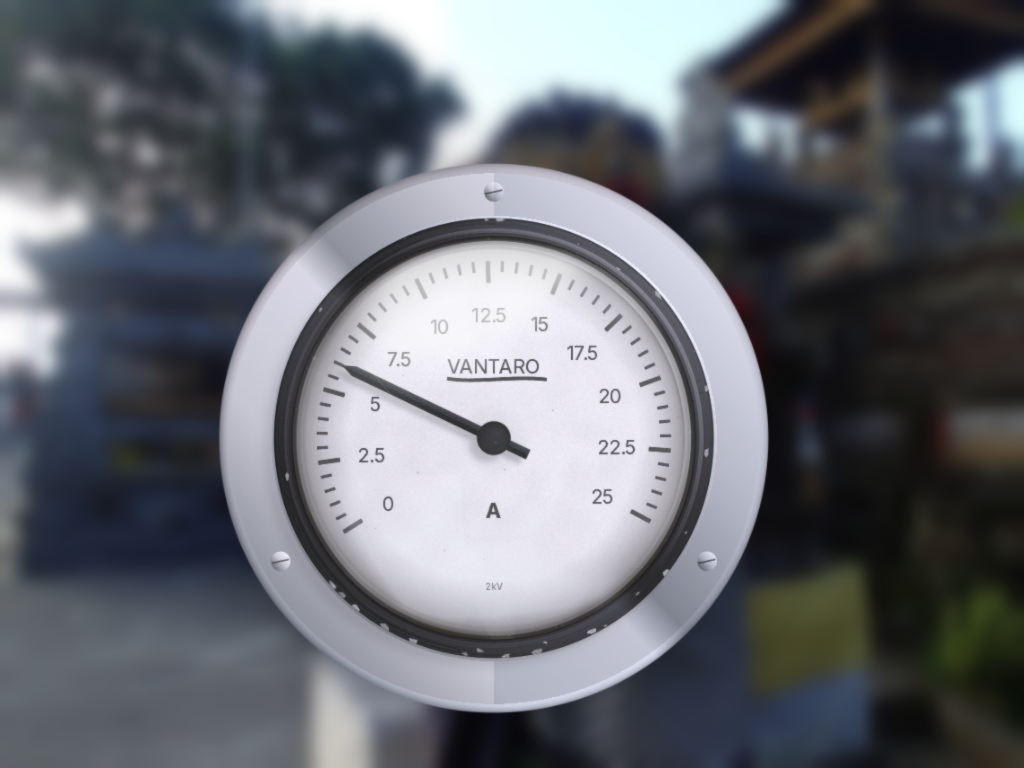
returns 6A
